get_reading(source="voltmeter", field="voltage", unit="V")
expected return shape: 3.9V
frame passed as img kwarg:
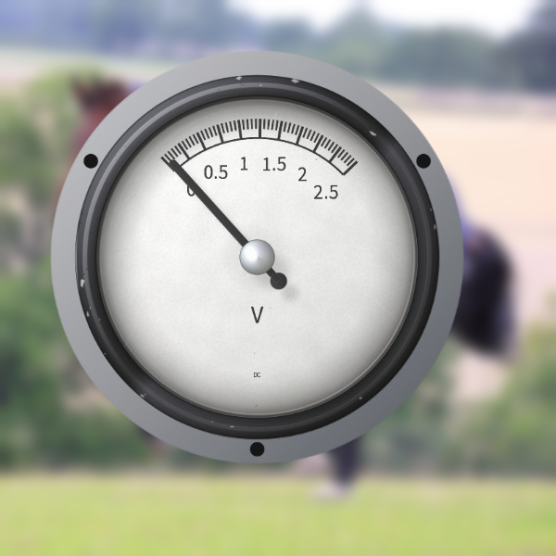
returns 0.05V
